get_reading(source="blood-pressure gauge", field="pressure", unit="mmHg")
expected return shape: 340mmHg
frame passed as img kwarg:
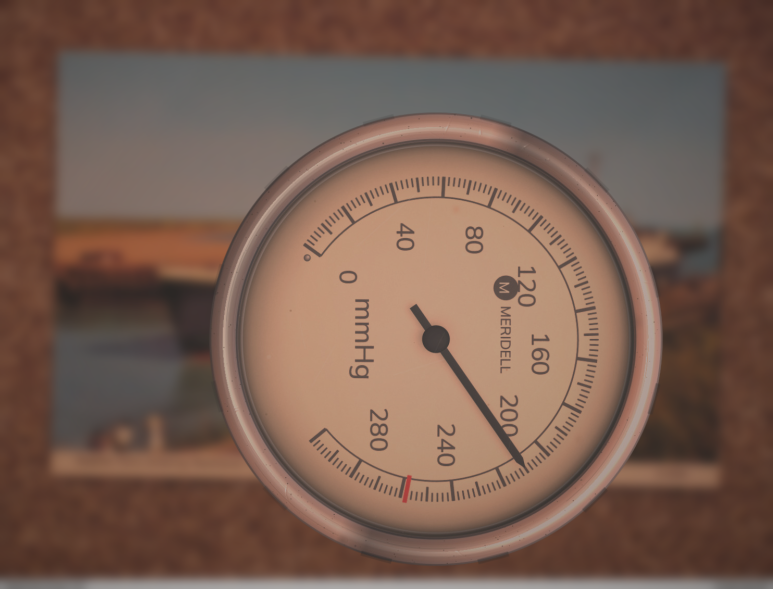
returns 210mmHg
